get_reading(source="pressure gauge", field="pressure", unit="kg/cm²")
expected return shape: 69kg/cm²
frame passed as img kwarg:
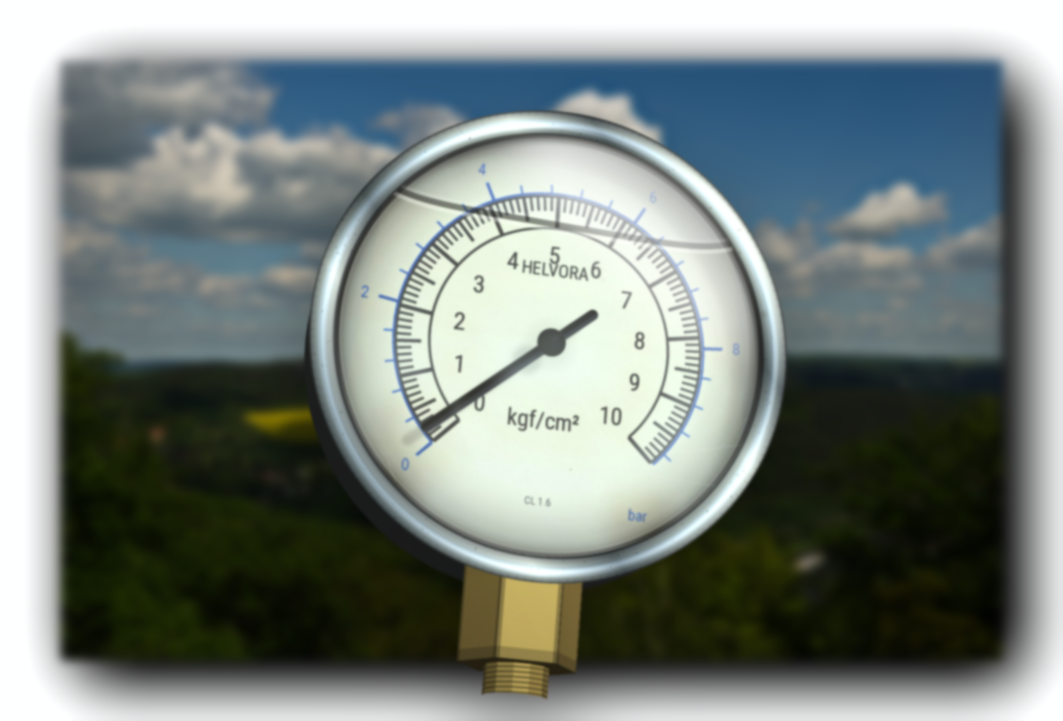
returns 0.2kg/cm²
